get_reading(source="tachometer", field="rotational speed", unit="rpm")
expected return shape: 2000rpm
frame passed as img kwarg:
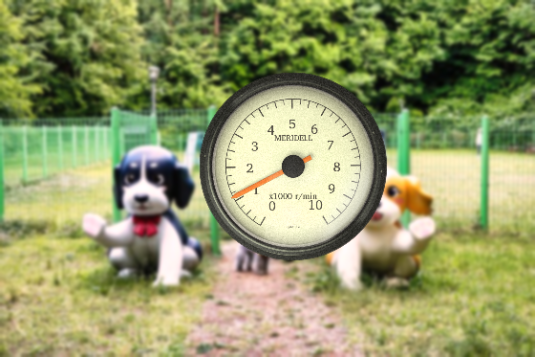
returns 1125rpm
